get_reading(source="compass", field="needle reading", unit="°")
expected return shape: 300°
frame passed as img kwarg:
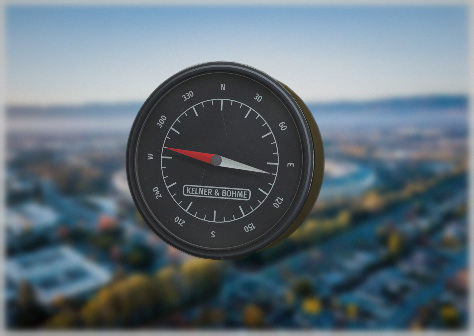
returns 280°
